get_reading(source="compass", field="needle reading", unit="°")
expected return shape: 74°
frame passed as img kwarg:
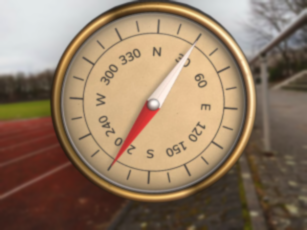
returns 210°
